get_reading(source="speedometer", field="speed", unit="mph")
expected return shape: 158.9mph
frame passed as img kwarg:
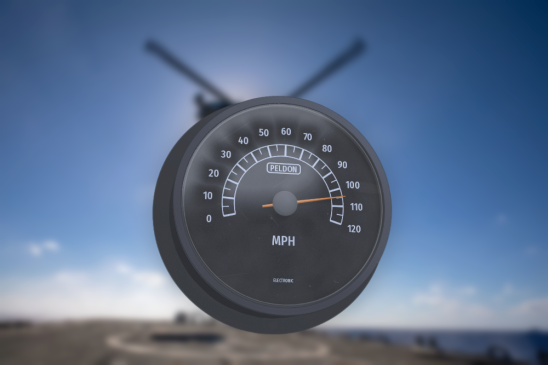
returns 105mph
